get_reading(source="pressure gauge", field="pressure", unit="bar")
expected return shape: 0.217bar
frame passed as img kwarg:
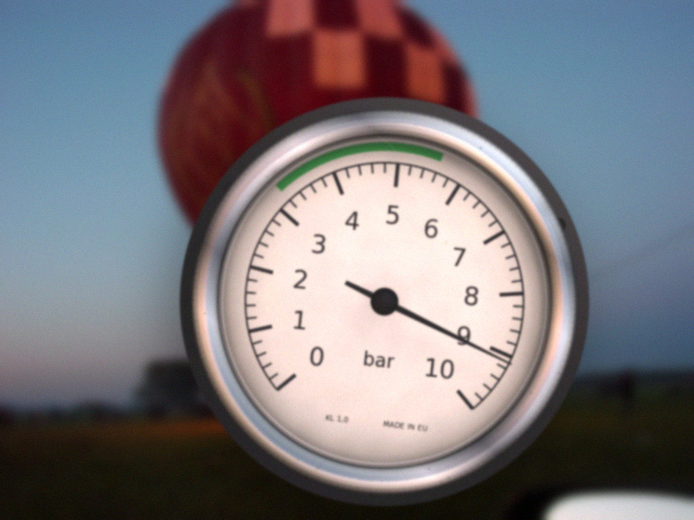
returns 9.1bar
